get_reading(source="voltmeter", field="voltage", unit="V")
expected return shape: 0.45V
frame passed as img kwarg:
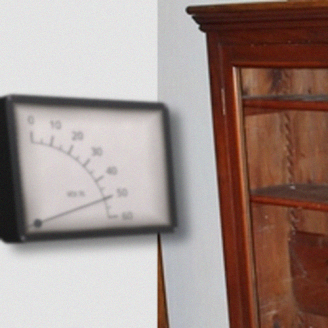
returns 50V
